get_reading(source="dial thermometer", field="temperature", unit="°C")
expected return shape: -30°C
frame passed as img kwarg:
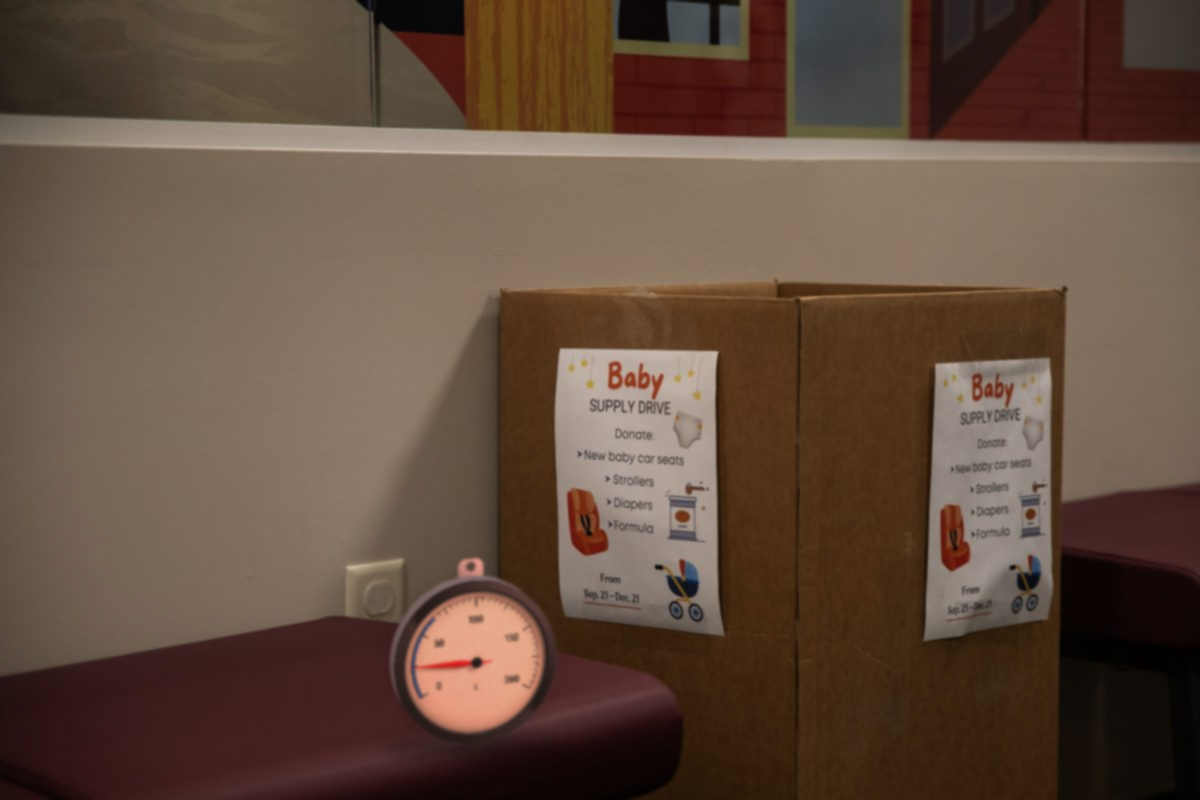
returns 25°C
